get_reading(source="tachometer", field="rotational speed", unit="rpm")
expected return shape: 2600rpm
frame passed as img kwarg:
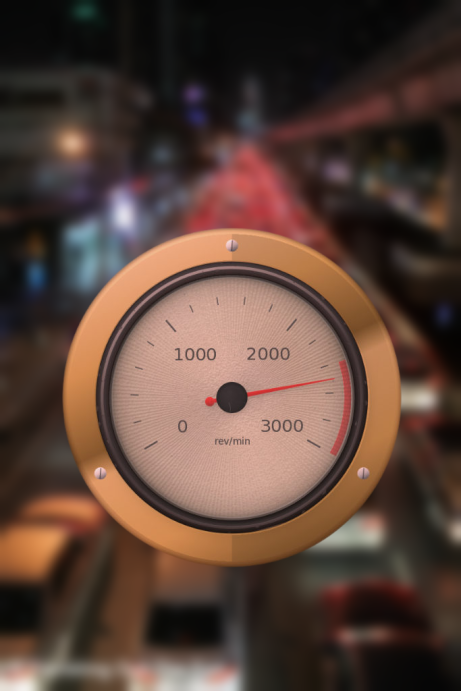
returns 2500rpm
